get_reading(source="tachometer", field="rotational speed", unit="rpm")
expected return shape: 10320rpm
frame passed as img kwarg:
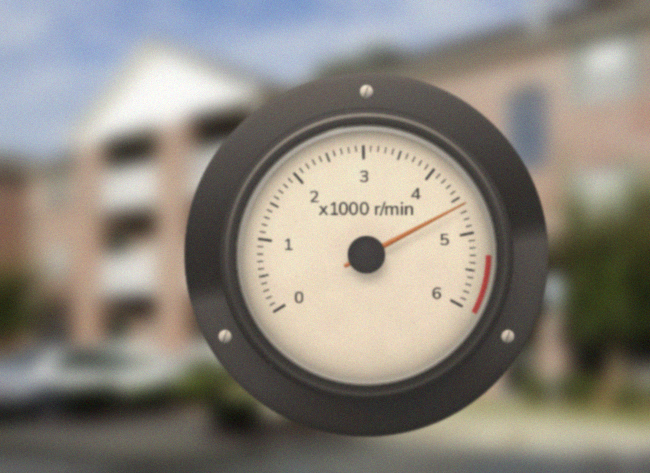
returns 4600rpm
